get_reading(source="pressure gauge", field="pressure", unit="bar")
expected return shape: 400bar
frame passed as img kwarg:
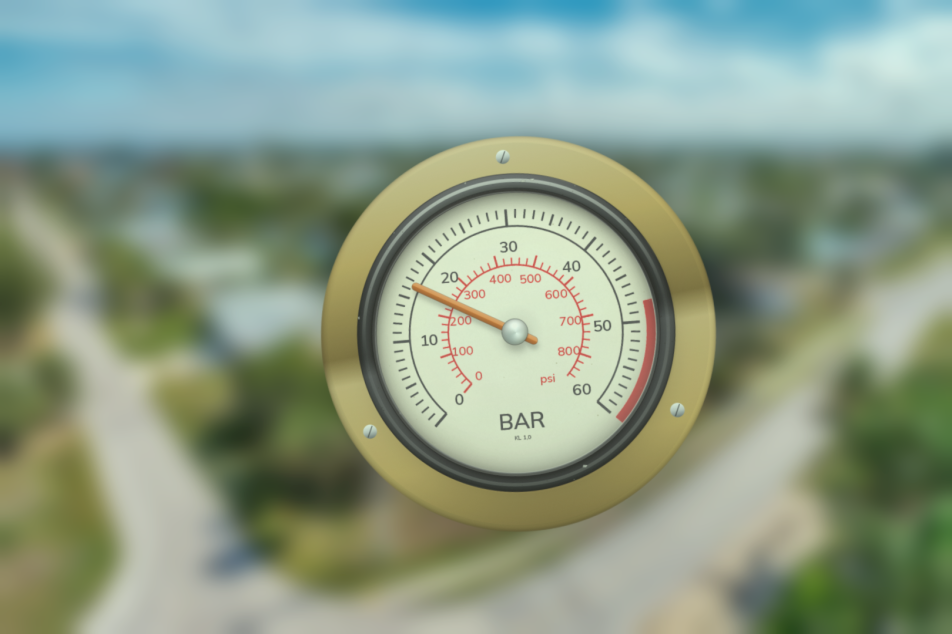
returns 16.5bar
